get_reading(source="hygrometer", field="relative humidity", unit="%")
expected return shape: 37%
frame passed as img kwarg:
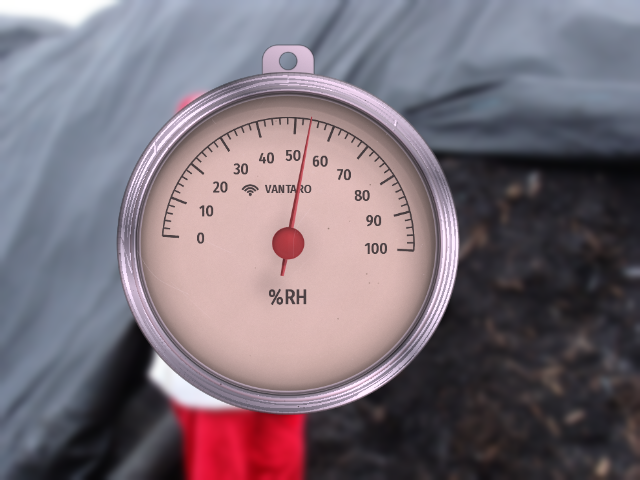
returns 54%
